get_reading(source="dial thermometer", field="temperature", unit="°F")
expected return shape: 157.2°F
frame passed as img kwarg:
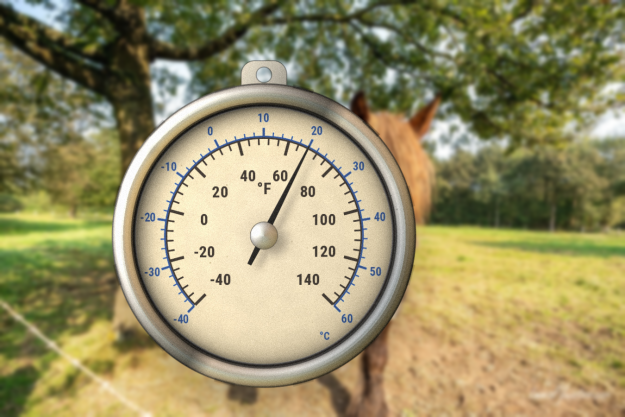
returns 68°F
